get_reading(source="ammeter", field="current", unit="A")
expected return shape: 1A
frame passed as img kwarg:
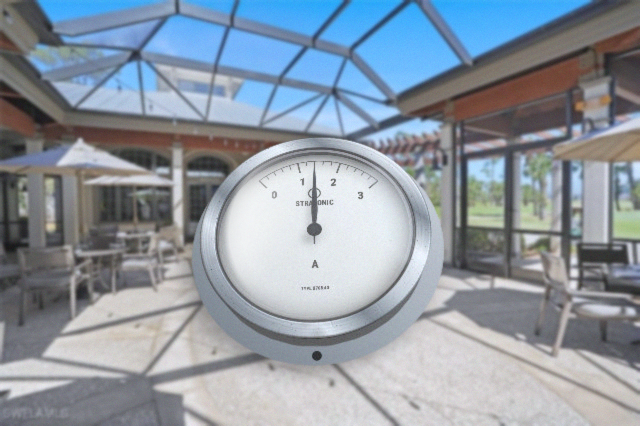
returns 1.4A
